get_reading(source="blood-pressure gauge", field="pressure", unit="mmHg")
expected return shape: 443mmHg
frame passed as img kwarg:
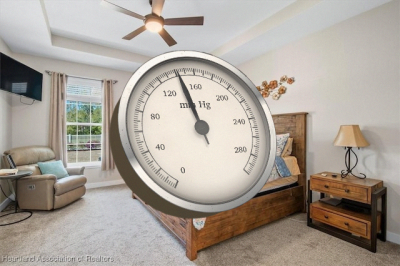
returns 140mmHg
